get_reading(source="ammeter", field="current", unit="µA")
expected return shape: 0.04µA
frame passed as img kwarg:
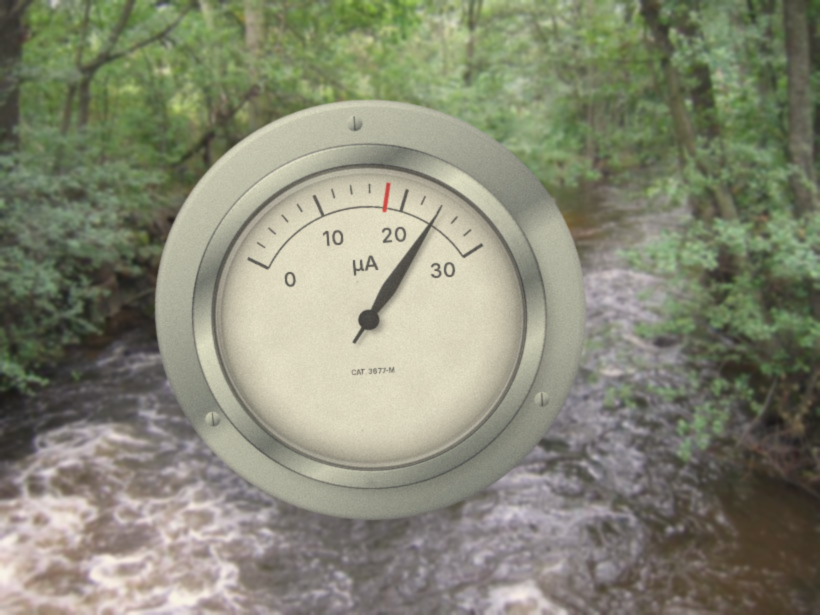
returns 24µA
